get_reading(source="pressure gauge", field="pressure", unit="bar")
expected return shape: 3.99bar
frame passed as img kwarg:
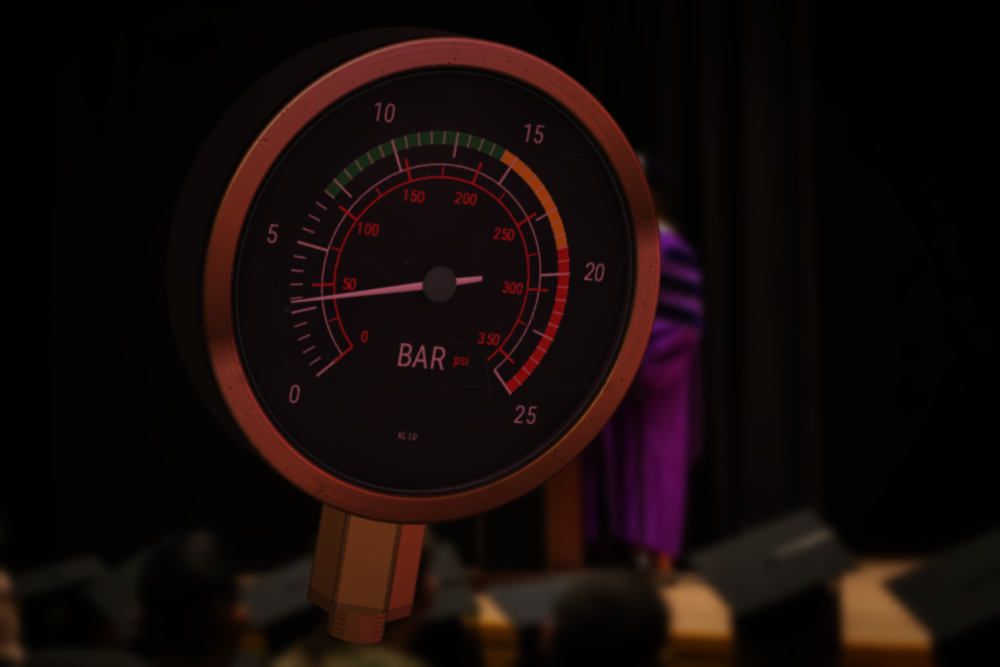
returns 3bar
